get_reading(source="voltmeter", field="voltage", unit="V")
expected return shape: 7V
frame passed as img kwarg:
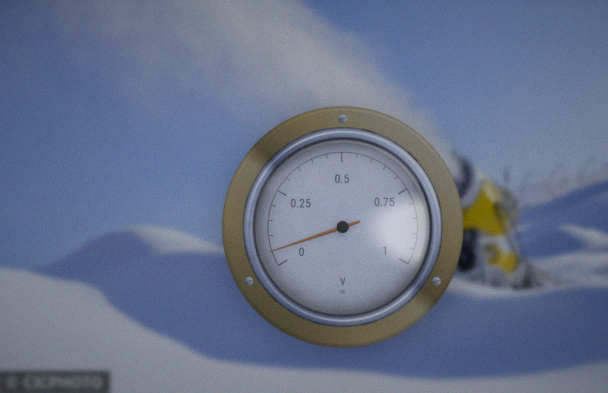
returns 0.05V
